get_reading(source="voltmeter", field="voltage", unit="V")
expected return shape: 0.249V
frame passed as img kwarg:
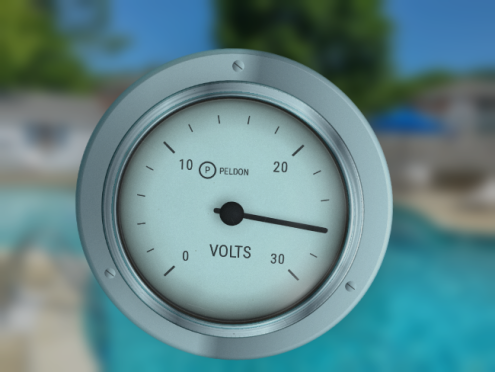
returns 26V
